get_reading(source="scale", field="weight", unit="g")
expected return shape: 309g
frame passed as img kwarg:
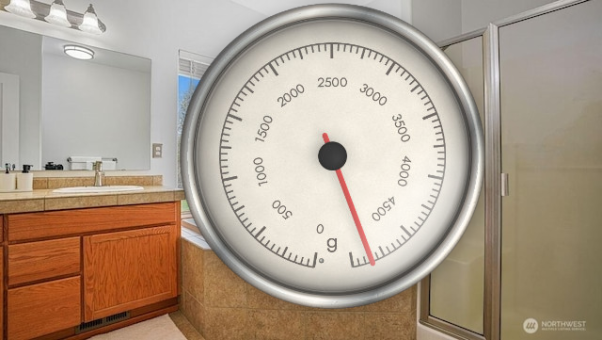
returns 4850g
